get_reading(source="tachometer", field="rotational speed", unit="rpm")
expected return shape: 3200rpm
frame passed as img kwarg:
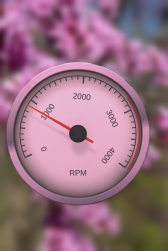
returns 900rpm
